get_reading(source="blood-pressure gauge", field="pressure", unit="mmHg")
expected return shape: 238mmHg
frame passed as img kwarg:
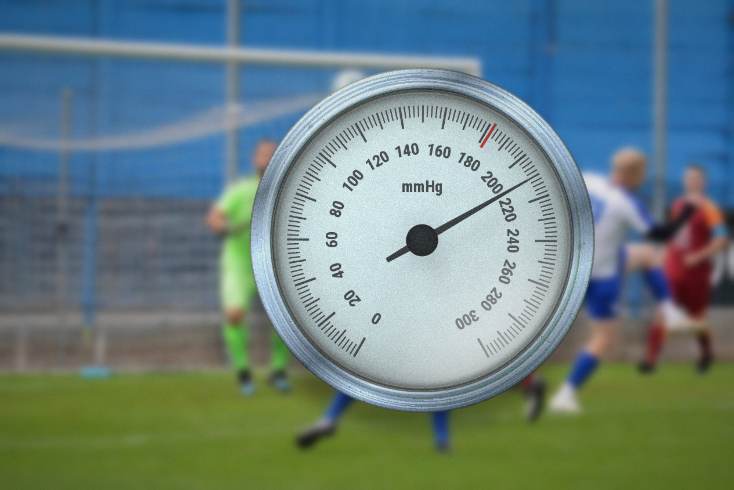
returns 210mmHg
